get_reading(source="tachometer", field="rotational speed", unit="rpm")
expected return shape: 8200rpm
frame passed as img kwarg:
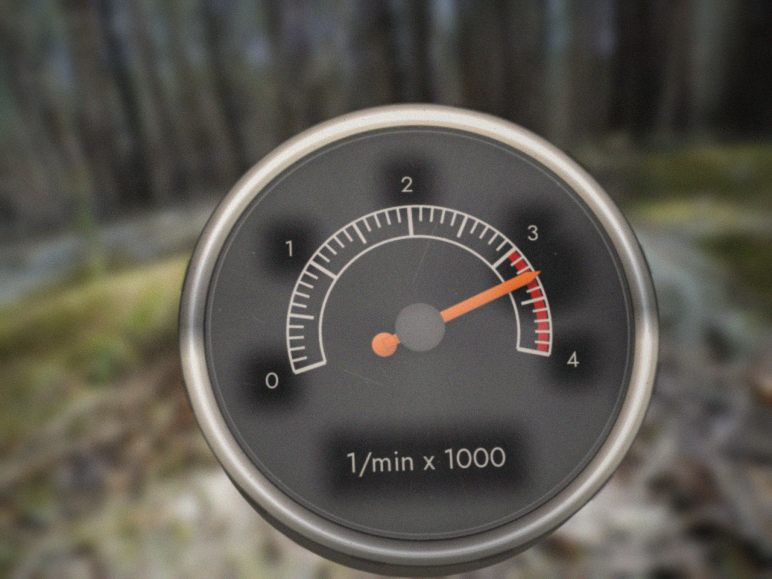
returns 3300rpm
